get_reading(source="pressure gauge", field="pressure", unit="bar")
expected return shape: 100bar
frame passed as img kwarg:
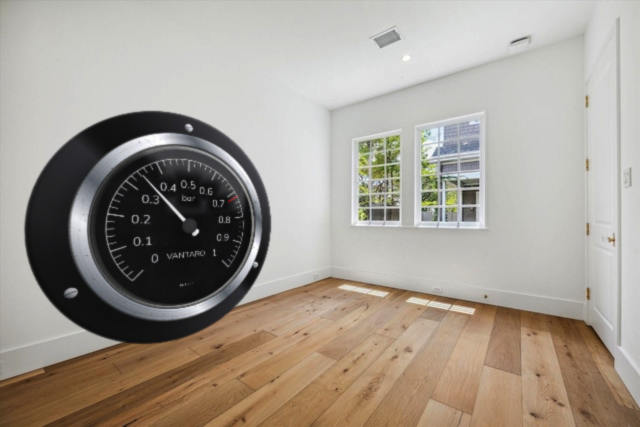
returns 0.34bar
